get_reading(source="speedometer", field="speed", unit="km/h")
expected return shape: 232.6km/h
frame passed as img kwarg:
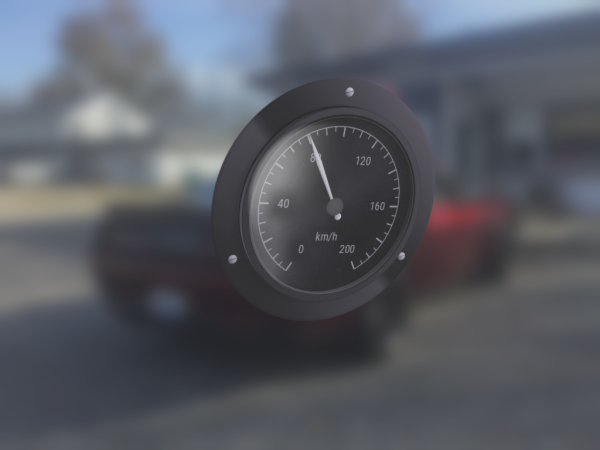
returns 80km/h
